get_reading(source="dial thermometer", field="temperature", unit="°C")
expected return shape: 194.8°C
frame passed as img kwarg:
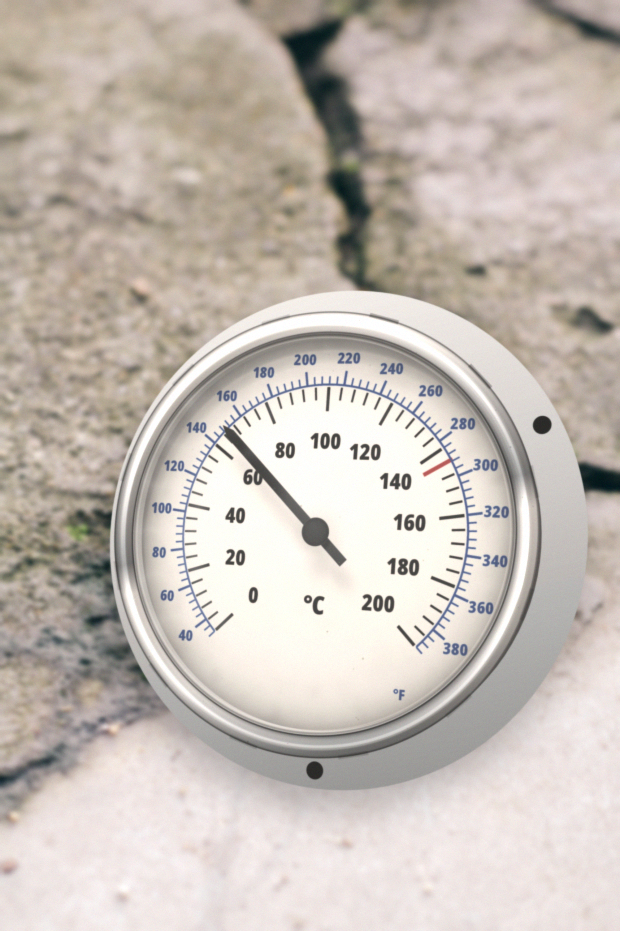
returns 66°C
